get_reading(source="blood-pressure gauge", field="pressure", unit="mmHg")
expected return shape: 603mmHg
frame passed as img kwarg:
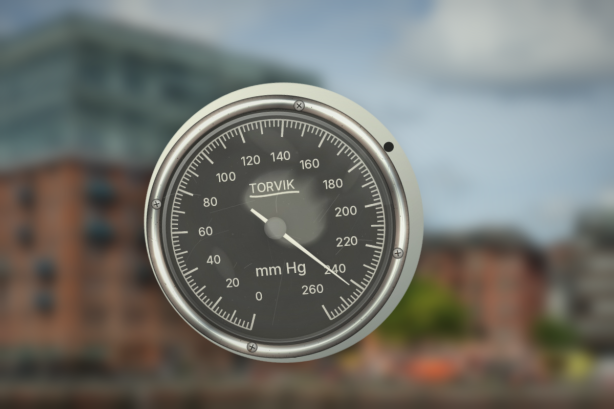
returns 242mmHg
